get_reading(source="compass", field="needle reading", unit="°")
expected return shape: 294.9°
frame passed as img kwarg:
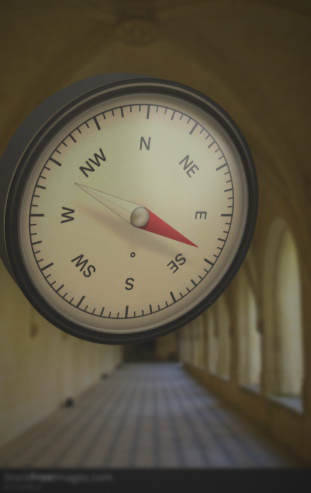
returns 115°
